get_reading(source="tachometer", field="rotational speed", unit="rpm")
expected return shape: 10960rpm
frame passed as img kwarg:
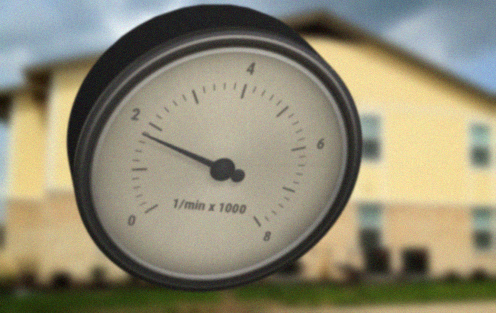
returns 1800rpm
